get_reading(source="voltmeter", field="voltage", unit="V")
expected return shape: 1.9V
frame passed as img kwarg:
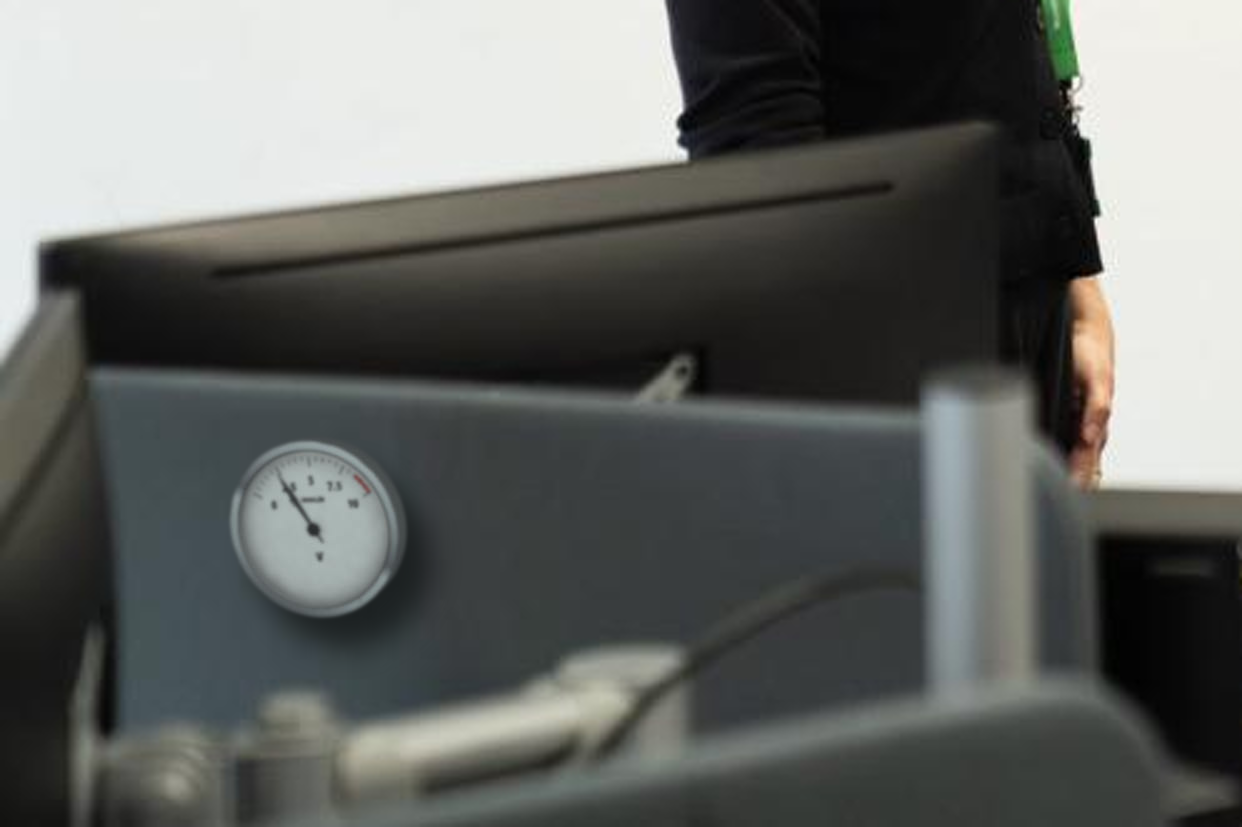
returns 2.5V
